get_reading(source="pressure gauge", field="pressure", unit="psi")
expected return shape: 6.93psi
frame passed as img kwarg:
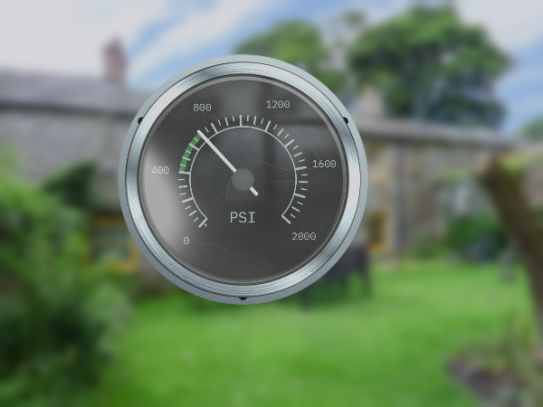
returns 700psi
